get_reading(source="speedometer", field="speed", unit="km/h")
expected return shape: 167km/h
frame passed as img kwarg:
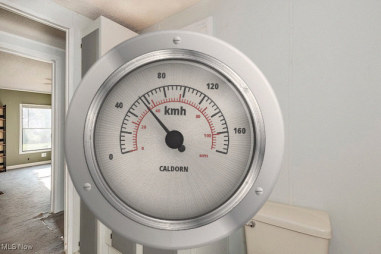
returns 56km/h
